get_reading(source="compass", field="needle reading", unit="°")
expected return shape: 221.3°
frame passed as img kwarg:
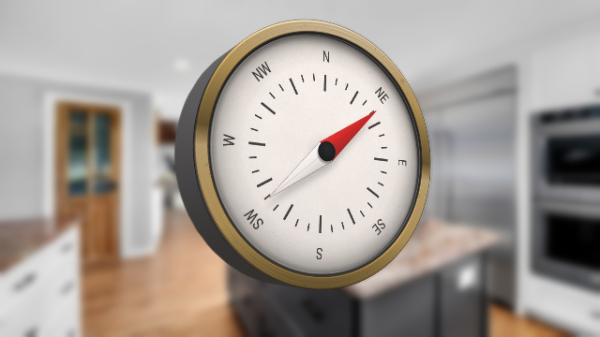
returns 50°
